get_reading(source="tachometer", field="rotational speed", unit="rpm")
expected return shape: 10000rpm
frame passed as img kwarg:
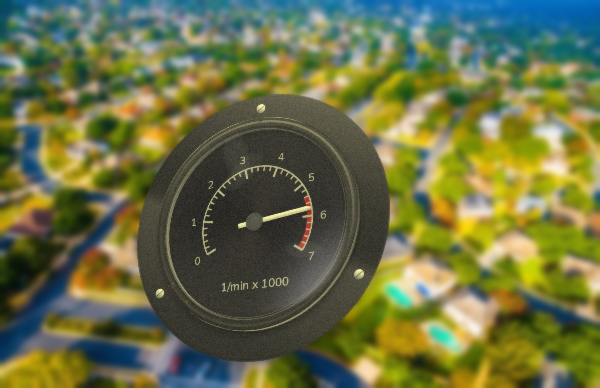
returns 5800rpm
